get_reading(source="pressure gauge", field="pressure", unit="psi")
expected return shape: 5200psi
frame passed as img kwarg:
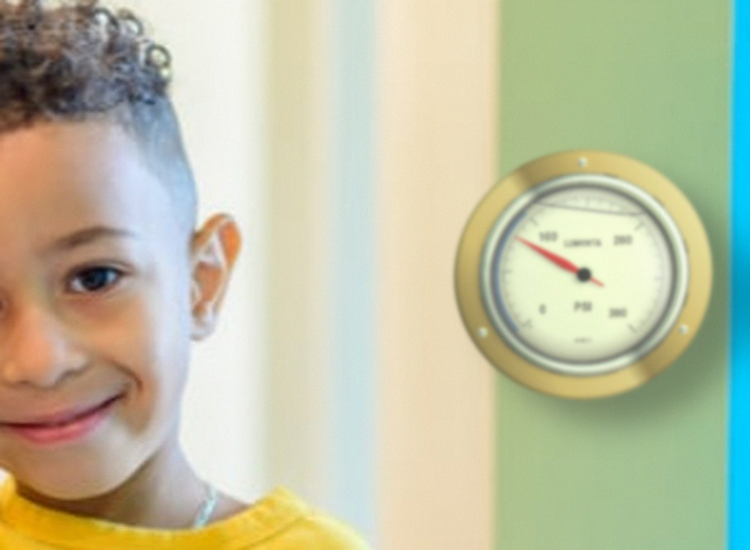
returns 80psi
